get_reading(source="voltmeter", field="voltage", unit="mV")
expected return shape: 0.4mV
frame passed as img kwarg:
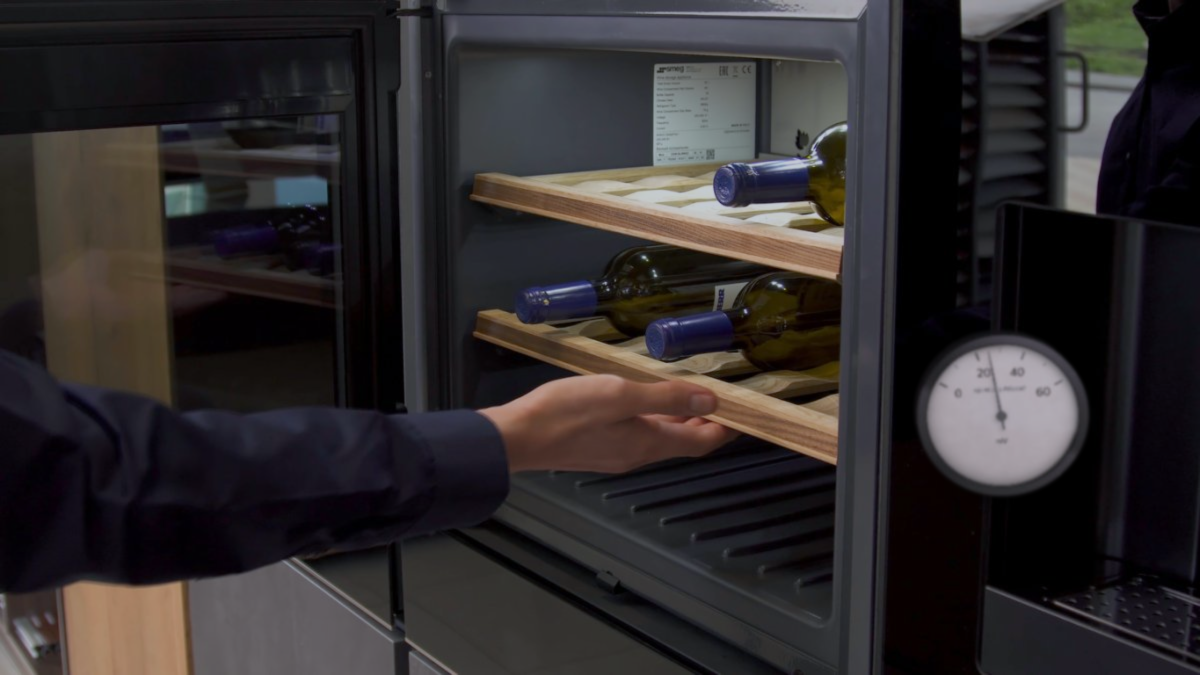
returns 25mV
